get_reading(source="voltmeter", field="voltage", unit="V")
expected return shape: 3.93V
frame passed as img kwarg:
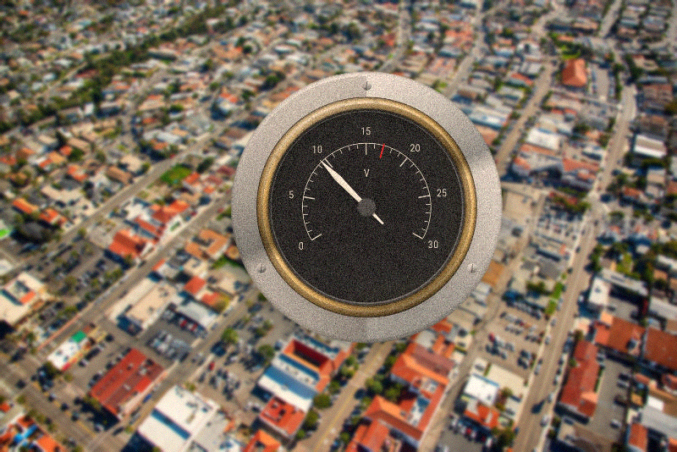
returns 9.5V
